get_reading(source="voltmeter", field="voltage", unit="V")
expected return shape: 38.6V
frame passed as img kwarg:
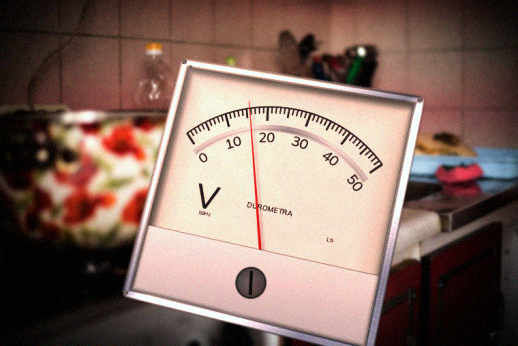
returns 16V
